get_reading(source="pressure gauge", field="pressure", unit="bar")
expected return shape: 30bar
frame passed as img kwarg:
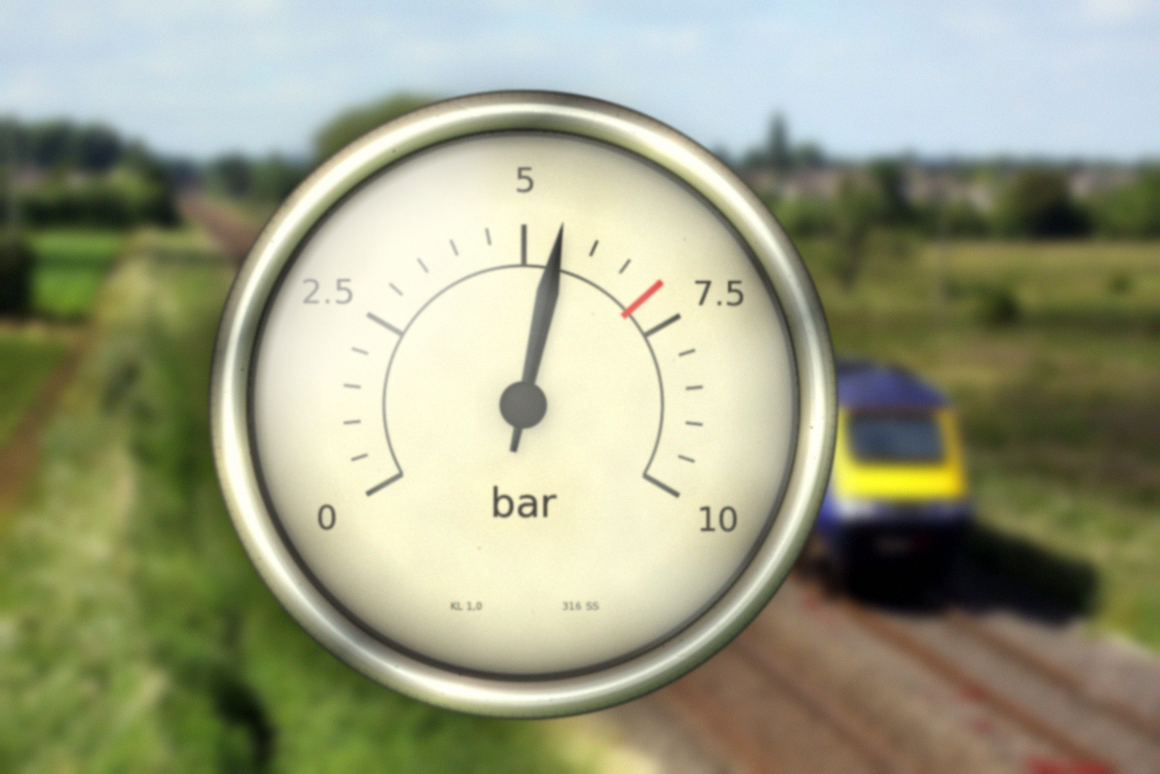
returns 5.5bar
